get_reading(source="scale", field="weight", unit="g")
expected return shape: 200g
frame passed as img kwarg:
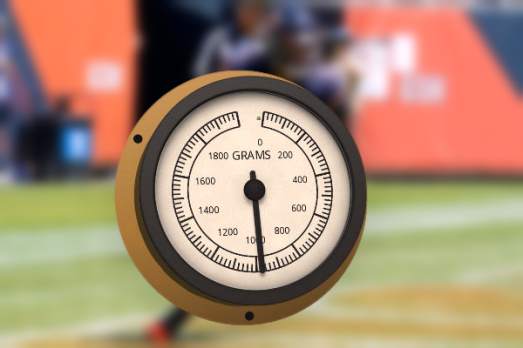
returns 980g
